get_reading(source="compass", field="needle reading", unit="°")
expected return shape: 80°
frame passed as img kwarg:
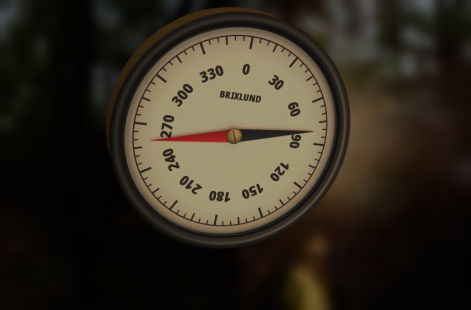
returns 260°
